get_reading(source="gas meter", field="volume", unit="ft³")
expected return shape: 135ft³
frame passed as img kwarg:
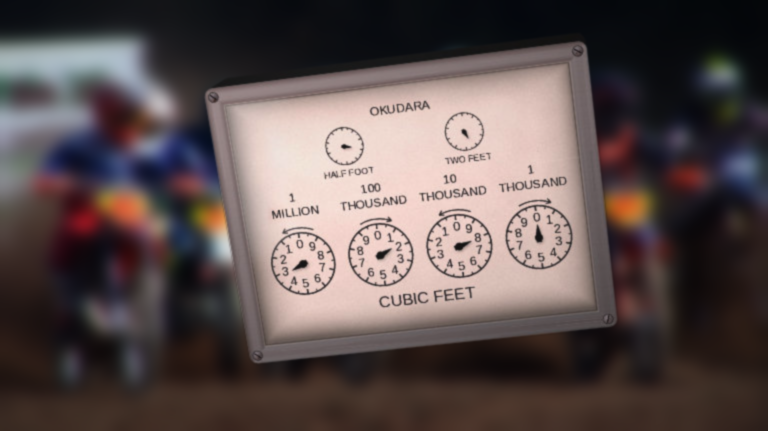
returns 318000ft³
